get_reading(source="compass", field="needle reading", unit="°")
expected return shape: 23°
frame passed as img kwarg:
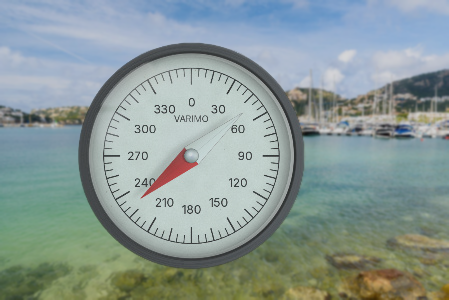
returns 230°
